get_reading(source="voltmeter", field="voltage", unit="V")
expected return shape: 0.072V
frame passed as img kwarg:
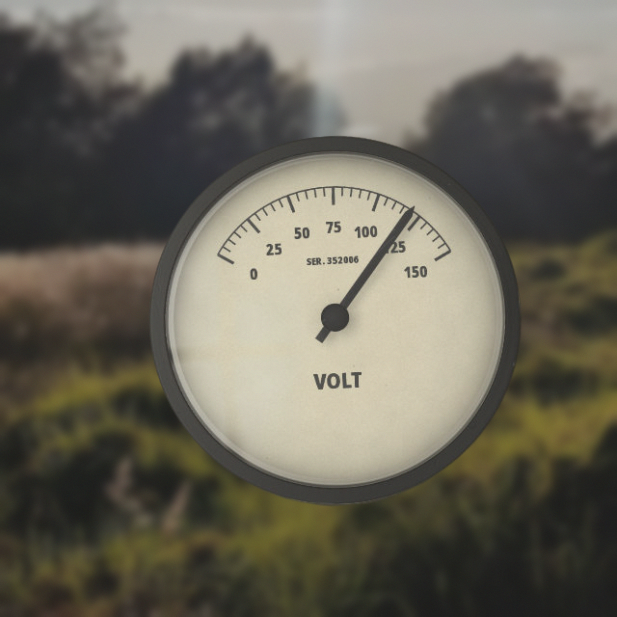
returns 120V
